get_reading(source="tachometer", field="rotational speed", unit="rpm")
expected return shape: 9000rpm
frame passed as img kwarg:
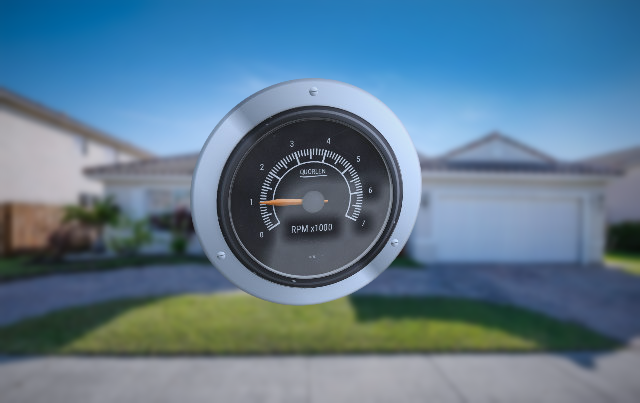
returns 1000rpm
